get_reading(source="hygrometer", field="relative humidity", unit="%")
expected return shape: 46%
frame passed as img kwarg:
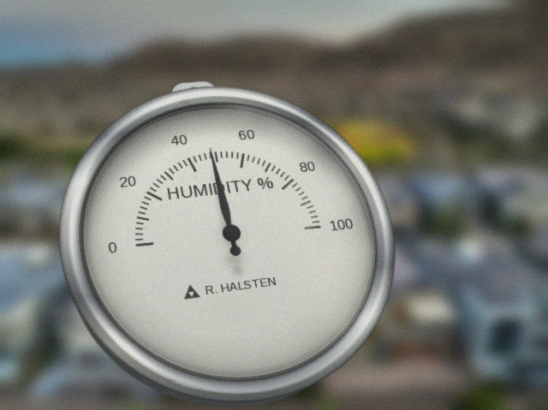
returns 48%
